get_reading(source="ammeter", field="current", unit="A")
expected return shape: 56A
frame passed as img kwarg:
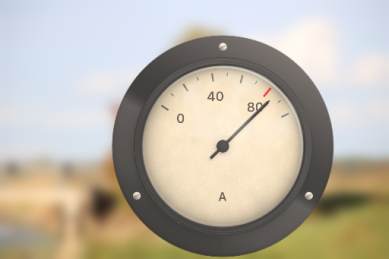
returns 85A
